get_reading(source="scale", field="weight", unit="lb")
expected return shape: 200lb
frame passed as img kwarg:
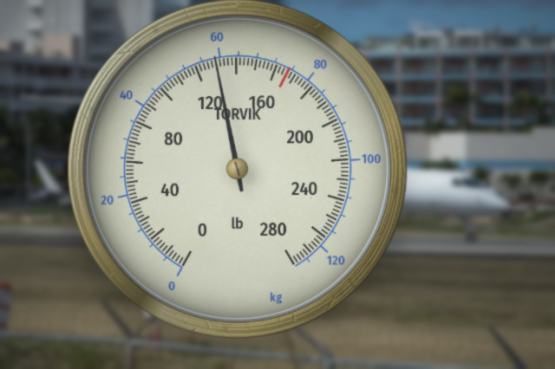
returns 130lb
